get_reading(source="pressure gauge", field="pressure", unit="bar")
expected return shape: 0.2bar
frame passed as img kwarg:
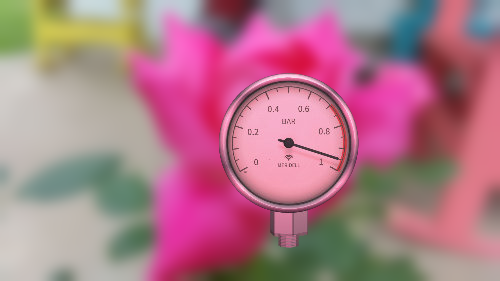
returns 0.95bar
